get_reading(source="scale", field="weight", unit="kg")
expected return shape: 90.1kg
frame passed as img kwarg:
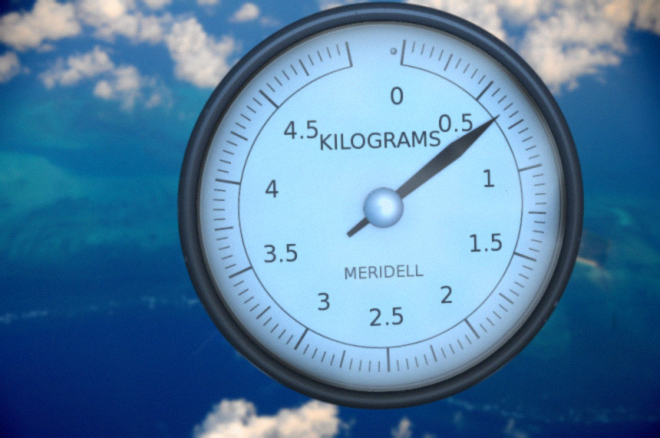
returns 0.65kg
